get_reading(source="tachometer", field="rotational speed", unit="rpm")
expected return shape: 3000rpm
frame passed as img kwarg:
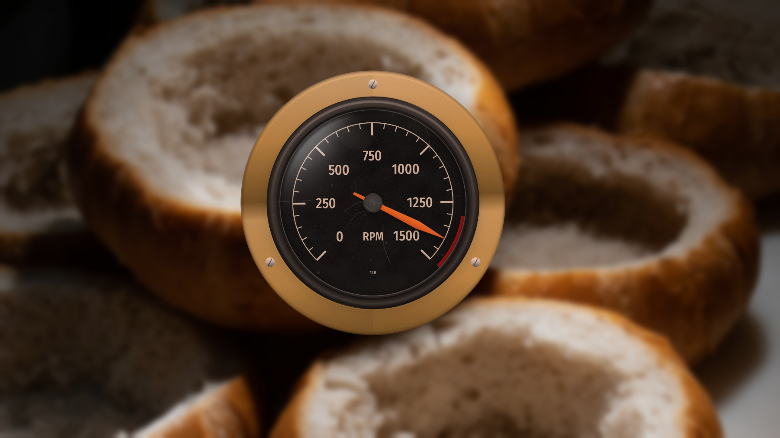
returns 1400rpm
